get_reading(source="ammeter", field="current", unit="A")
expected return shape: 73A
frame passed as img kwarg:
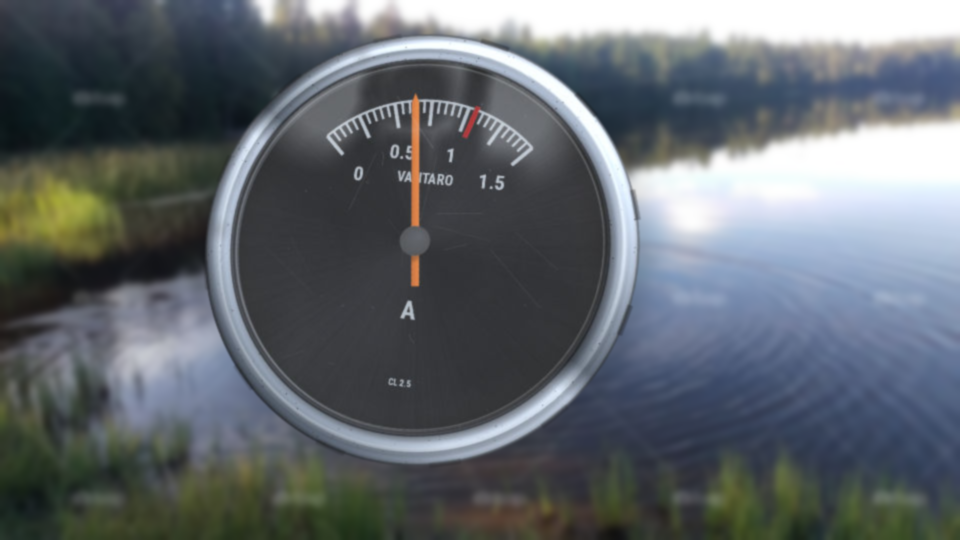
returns 0.65A
